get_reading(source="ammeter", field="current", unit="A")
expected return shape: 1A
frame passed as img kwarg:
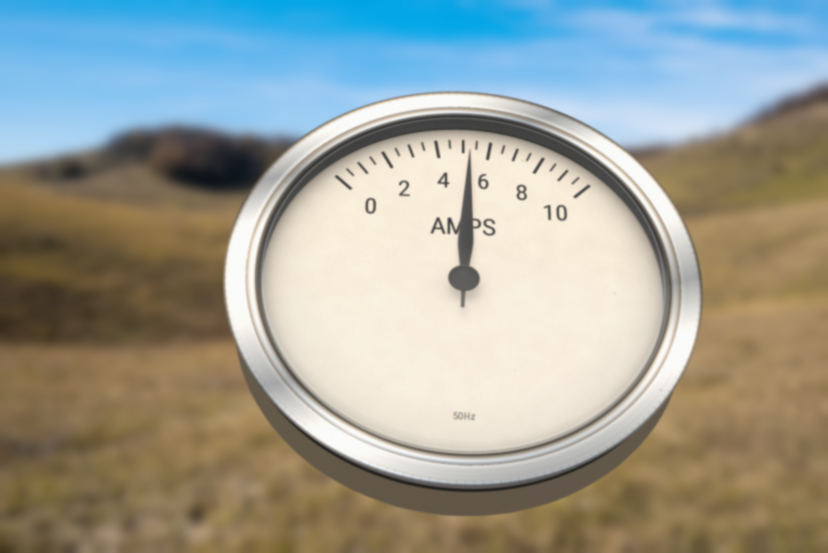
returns 5.25A
